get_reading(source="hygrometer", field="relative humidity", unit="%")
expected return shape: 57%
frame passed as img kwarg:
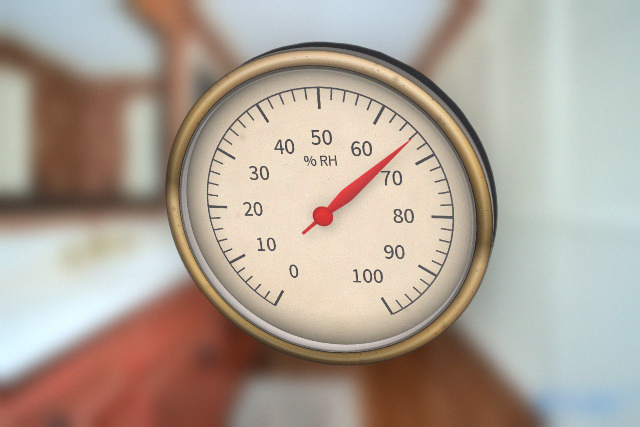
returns 66%
